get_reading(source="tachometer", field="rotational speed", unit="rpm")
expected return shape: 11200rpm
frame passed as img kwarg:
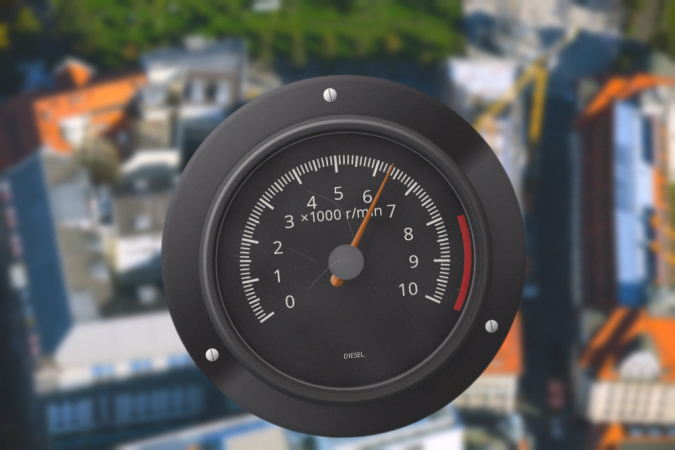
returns 6300rpm
